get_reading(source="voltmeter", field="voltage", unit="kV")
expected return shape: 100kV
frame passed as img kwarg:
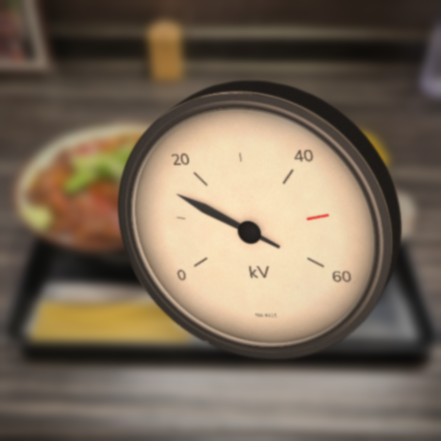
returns 15kV
